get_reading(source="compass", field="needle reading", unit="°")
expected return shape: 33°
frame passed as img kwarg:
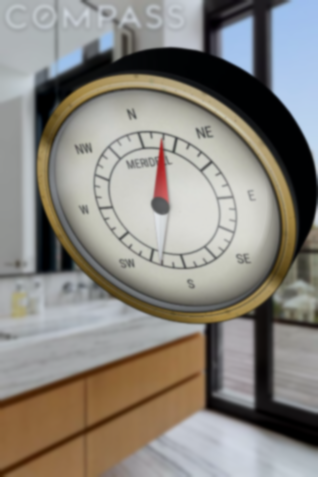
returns 20°
